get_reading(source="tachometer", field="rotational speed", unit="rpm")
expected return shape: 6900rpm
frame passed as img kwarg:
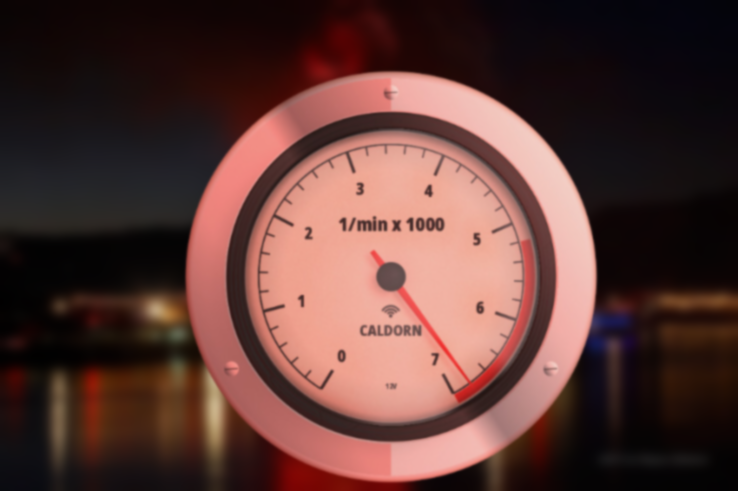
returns 6800rpm
